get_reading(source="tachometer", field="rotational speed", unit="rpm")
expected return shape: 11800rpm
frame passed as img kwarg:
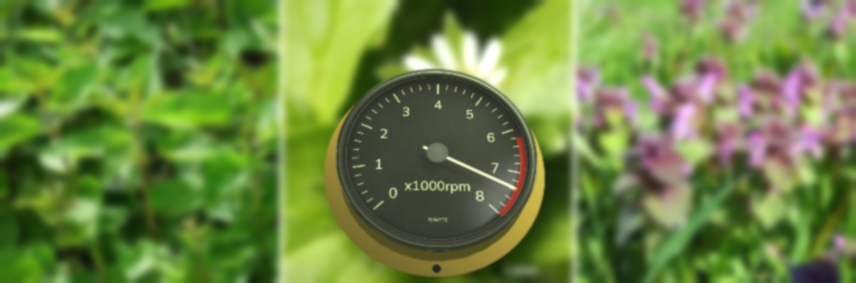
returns 7400rpm
